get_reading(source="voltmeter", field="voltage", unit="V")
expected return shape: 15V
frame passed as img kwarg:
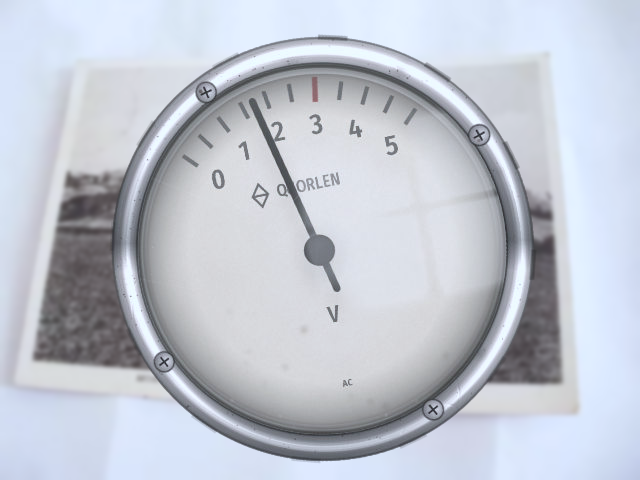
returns 1.75V
